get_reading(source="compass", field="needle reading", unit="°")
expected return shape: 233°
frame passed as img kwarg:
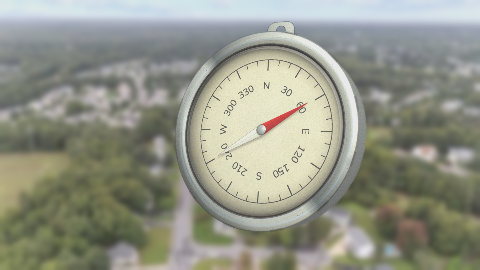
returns 60°
